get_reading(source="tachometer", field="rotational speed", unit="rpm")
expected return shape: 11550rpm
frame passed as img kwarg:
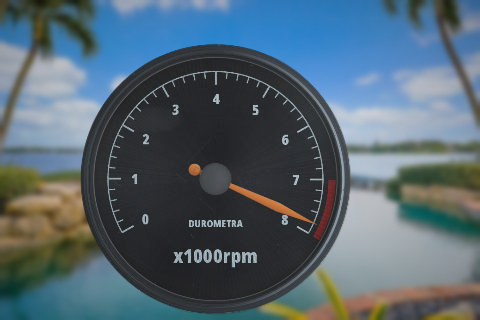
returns 7800rpm
